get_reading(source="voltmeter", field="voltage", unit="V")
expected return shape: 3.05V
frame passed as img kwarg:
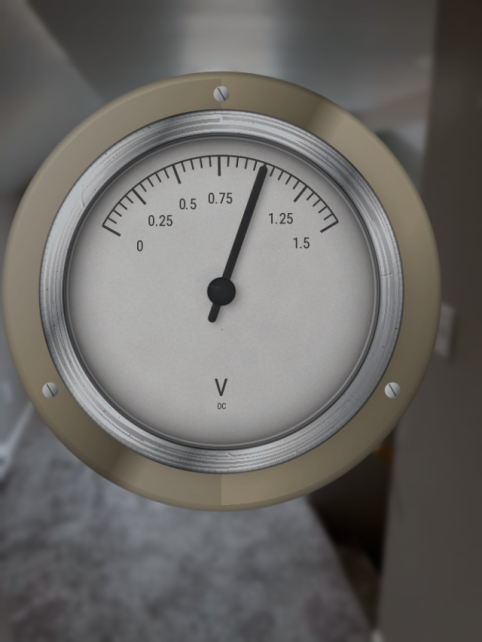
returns 1V
